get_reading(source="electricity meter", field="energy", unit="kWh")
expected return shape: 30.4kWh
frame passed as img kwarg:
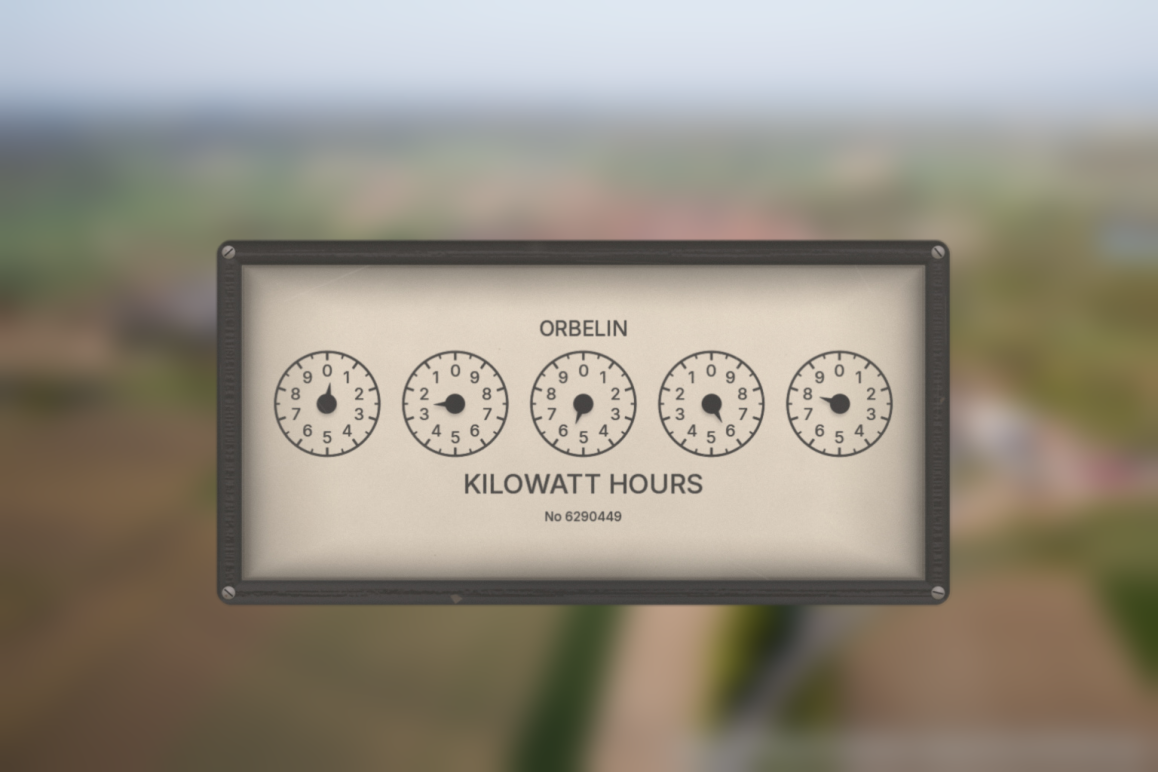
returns 2558kWh
